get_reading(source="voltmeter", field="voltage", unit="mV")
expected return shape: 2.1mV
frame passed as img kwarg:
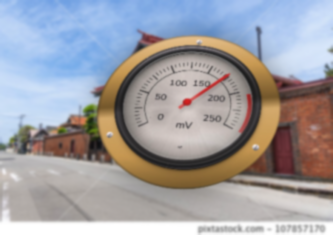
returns 175mV
